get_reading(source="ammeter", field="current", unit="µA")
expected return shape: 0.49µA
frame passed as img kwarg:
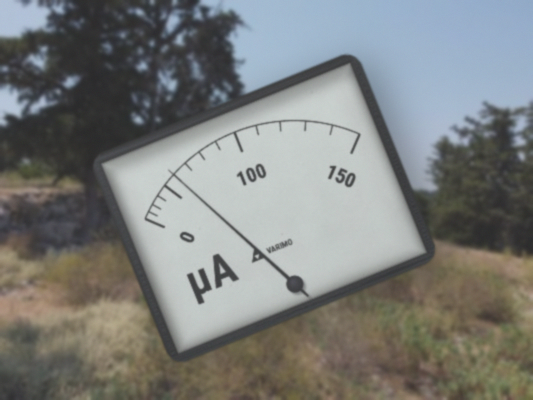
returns 60µA
